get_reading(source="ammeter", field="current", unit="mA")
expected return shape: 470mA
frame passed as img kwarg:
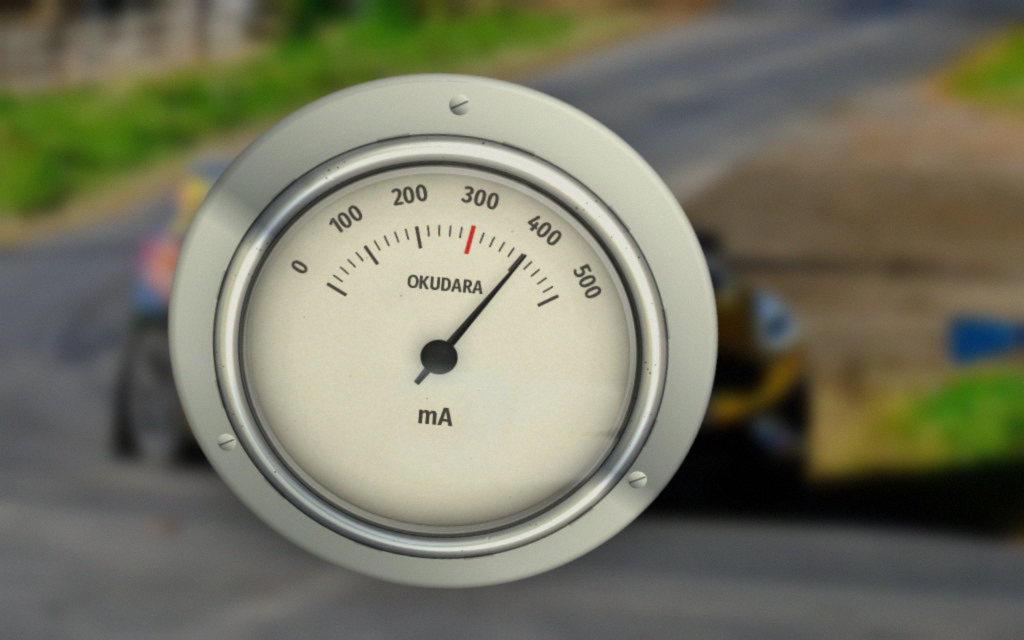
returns 400mA
